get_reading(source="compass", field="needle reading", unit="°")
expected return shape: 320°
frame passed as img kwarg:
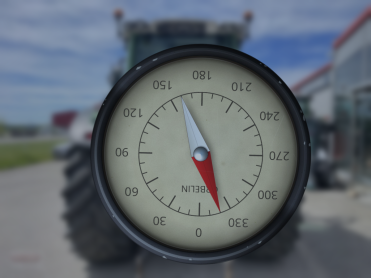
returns 340°
